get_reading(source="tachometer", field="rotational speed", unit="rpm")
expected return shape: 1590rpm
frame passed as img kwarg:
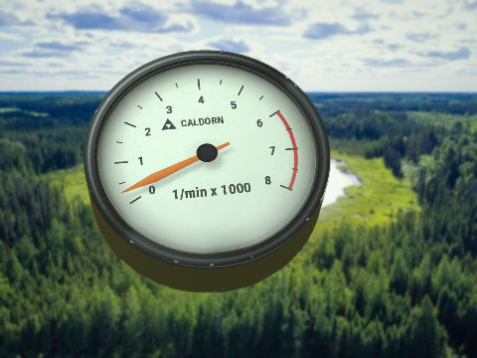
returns 250rpm
